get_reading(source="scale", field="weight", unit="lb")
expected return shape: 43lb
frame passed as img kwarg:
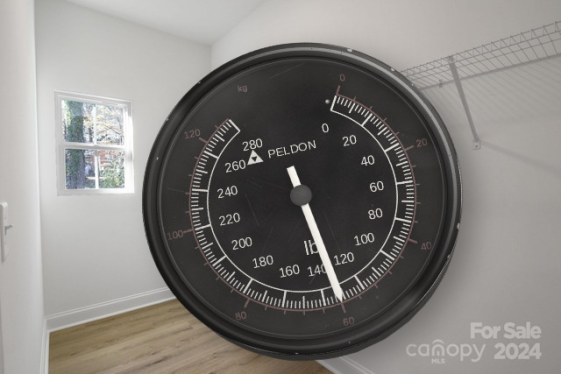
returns 132lb
